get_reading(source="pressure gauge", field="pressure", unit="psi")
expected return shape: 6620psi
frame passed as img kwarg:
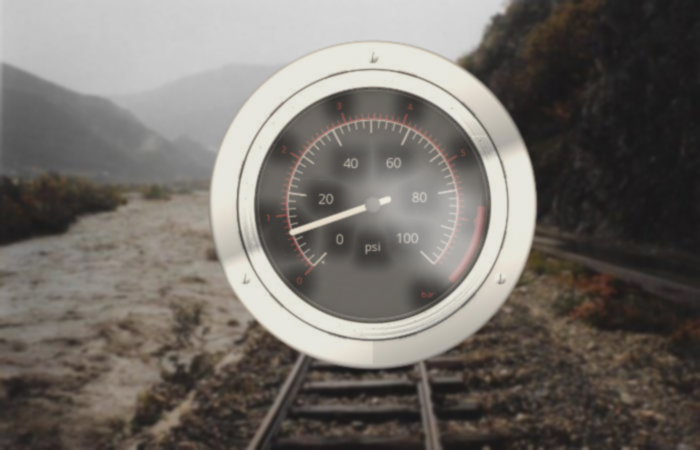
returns 10psi
